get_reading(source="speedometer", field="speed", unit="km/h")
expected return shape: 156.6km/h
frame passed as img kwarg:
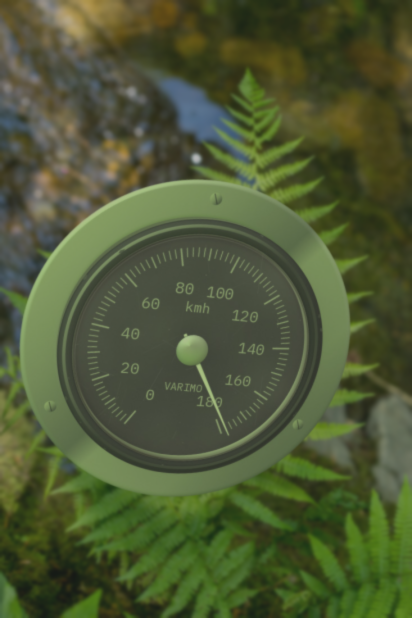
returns 178km/h
